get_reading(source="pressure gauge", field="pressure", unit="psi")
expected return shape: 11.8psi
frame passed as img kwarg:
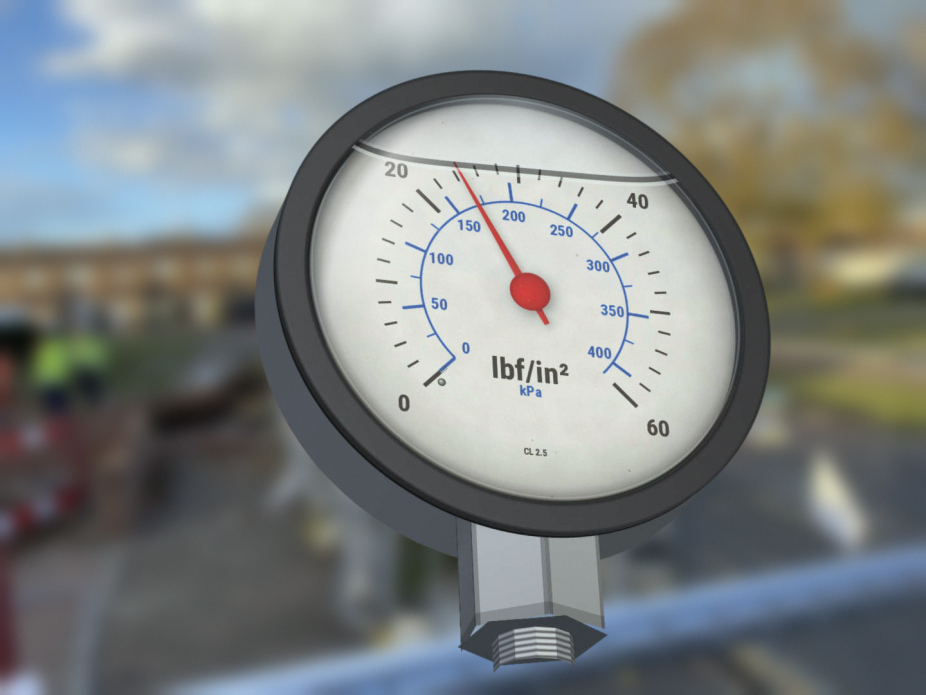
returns 24psi
